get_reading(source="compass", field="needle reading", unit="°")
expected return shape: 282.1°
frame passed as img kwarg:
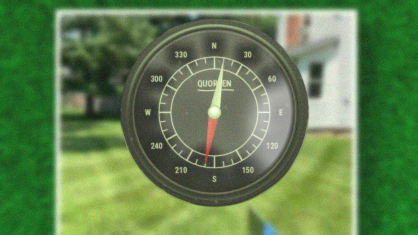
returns 190°
